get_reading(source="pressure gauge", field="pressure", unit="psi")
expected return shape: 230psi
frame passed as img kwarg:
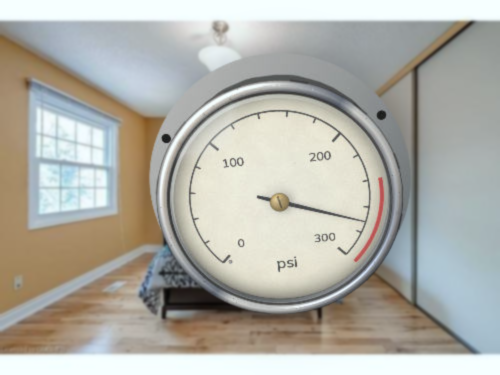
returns 270psi
